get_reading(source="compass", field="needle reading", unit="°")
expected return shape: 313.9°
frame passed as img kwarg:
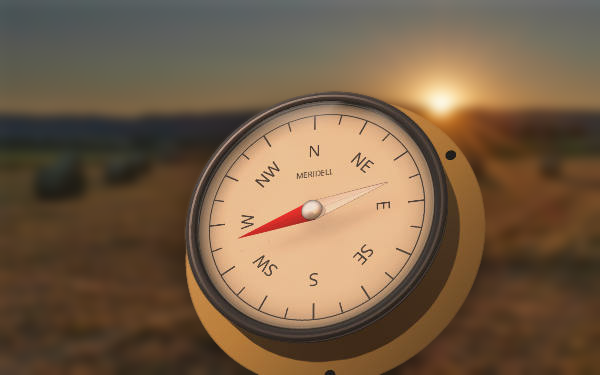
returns 255°
